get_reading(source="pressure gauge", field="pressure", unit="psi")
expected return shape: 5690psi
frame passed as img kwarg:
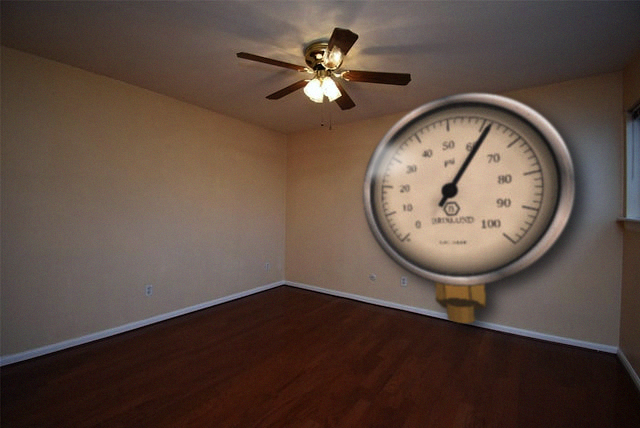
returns 62psi
